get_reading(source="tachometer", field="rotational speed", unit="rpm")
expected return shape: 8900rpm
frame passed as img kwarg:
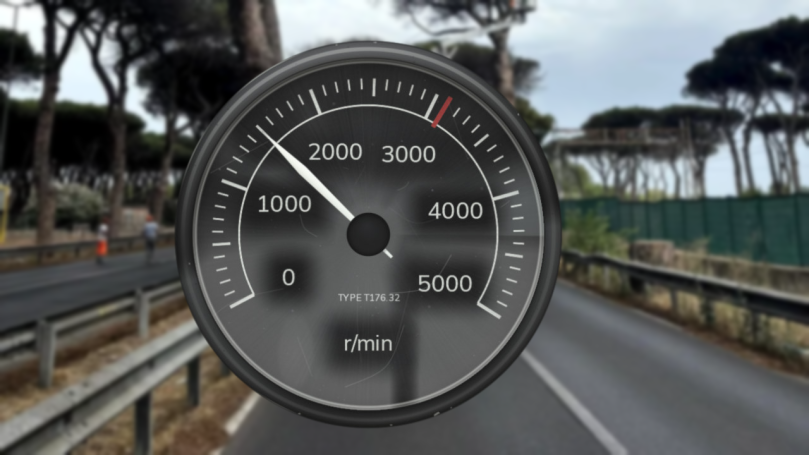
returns 1500rpm
